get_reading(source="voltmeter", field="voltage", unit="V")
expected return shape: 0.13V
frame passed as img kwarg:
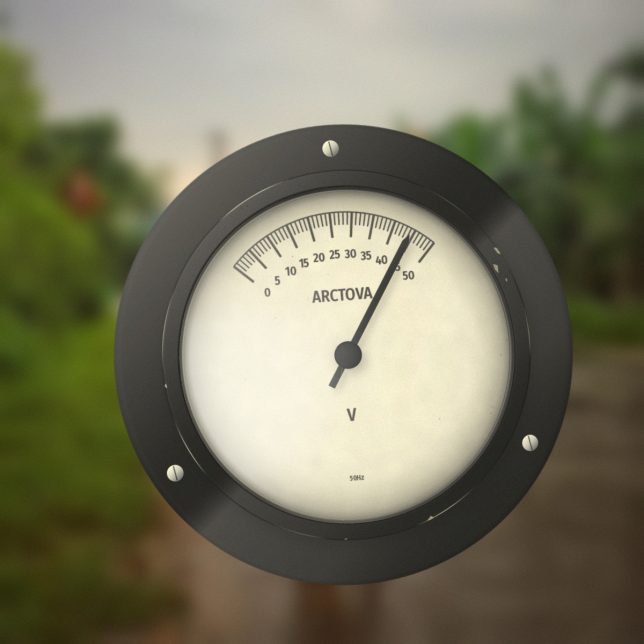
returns 44V
